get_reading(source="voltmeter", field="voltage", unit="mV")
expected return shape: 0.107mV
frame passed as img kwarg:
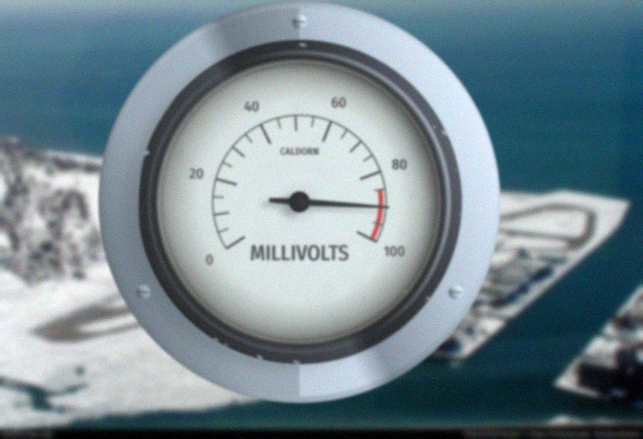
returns 90mV
